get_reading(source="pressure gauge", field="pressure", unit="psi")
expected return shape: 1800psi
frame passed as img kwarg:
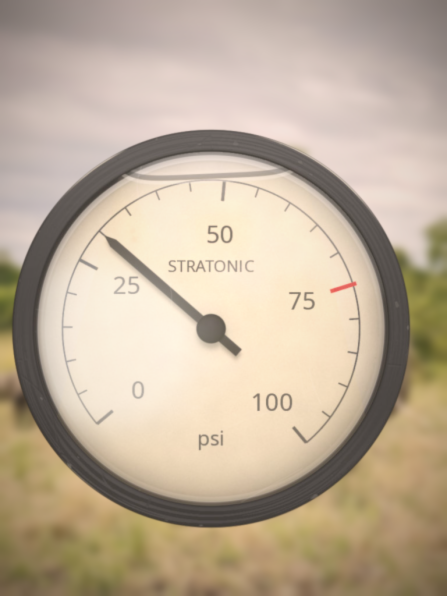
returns 30psi
